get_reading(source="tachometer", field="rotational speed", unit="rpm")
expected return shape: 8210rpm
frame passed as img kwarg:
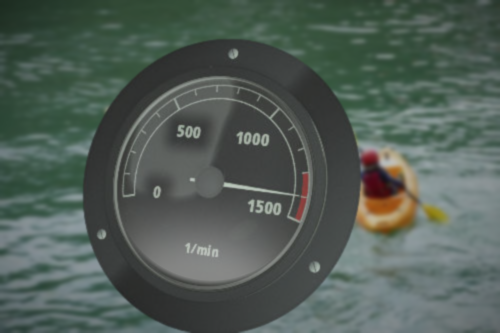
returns 1400rpm
